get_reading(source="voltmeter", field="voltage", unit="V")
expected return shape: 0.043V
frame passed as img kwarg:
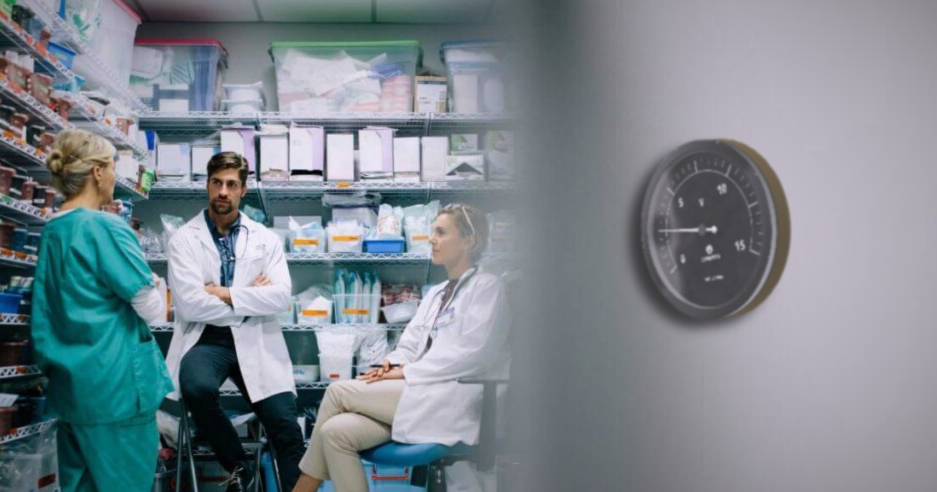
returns 2.5V
